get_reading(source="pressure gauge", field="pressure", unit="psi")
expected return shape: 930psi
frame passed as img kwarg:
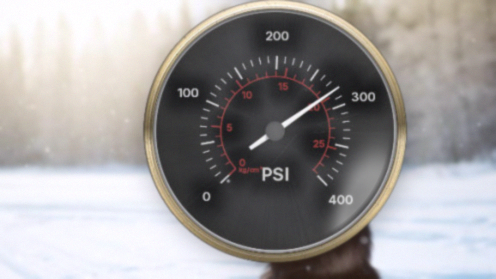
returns 280psi
